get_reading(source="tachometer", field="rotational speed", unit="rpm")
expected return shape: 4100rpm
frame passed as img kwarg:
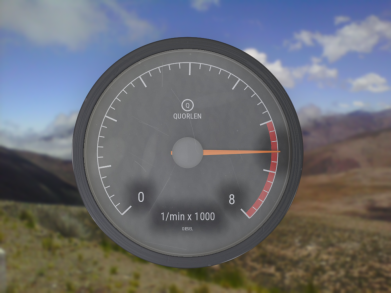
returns 6600rpm
